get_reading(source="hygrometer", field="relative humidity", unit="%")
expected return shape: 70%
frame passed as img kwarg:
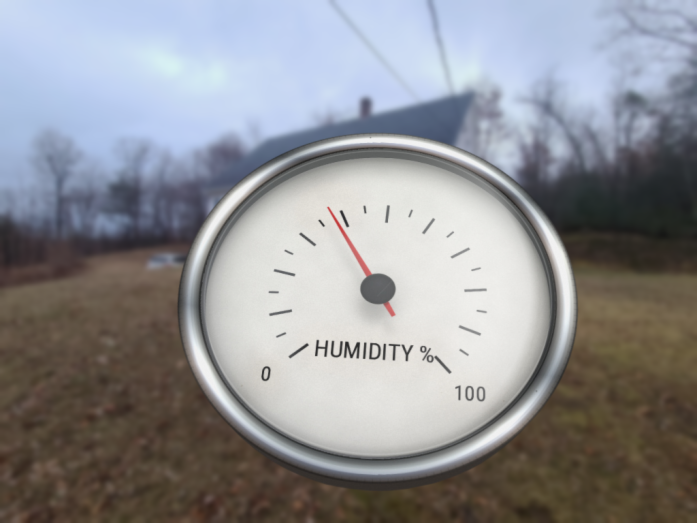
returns 37.5%
